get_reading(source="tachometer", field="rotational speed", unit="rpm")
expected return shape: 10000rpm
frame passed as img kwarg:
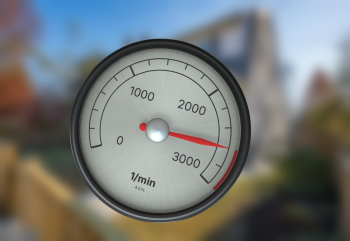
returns 2600rpm
